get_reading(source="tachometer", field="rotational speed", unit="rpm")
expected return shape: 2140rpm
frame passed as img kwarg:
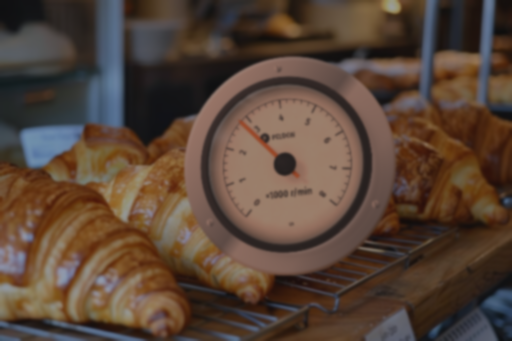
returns 2800rpm
